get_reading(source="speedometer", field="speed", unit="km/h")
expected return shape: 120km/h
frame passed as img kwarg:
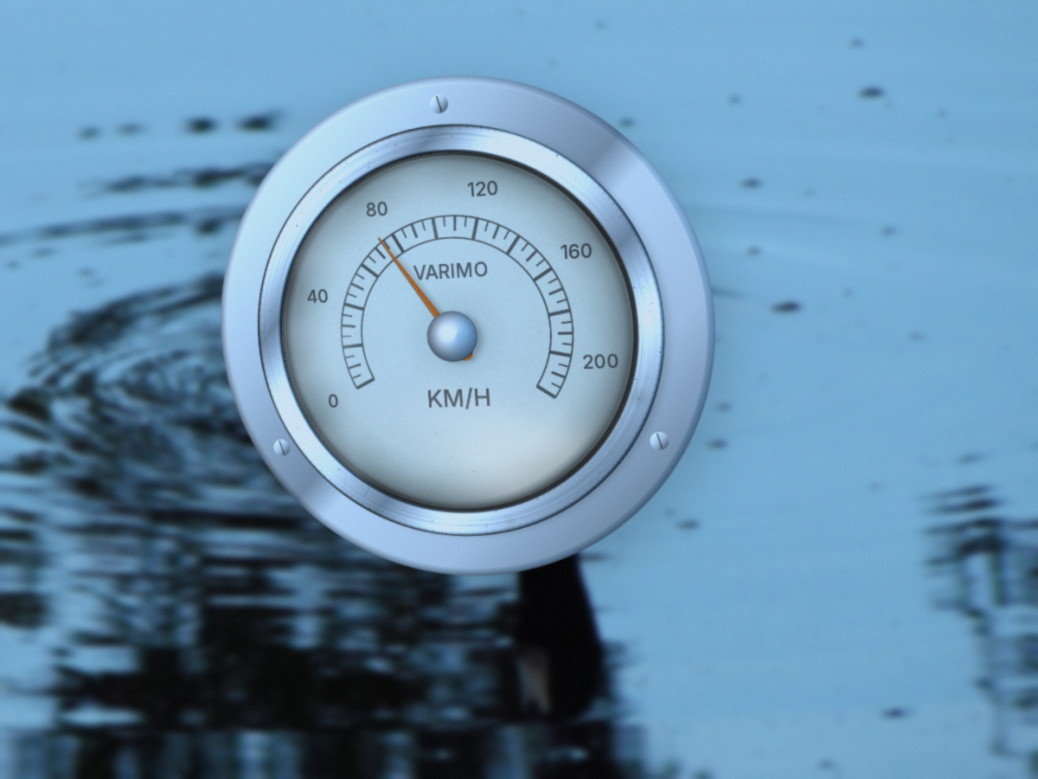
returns 75km/h
